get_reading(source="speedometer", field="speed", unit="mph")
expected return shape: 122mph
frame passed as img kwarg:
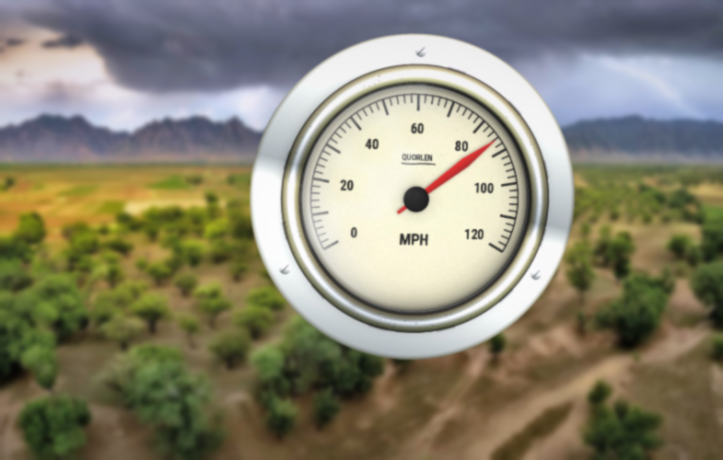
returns 86mph
